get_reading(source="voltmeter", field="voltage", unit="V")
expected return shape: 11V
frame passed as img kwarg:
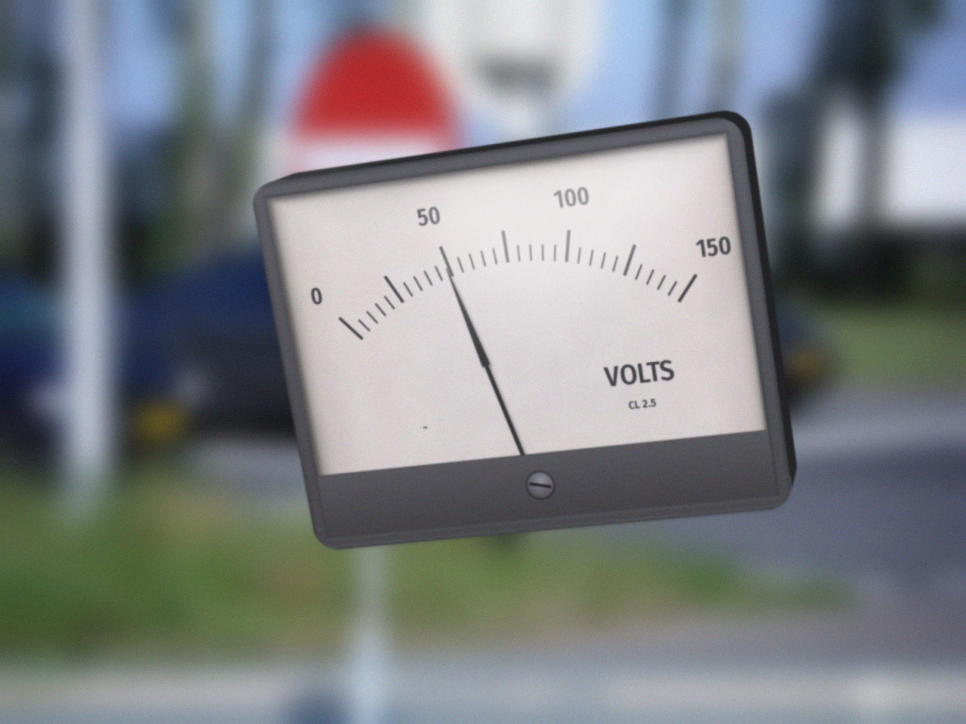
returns 50V
